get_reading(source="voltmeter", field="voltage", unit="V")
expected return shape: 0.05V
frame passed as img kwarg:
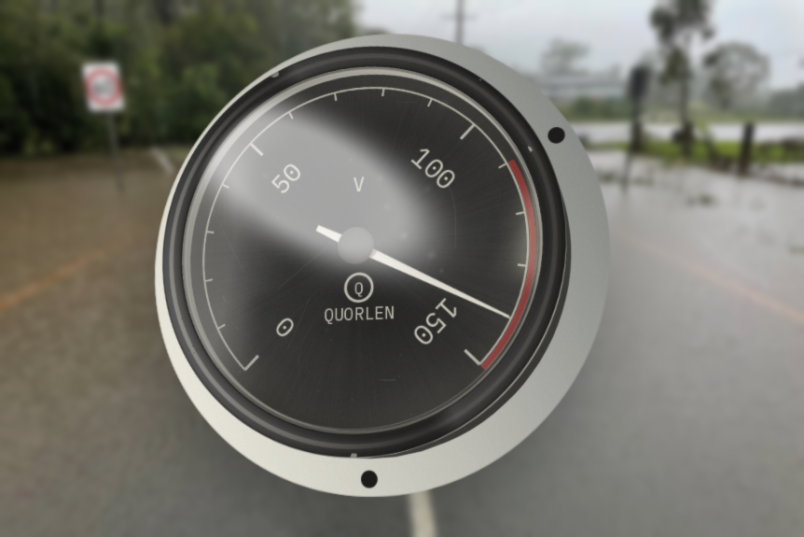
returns 140V
